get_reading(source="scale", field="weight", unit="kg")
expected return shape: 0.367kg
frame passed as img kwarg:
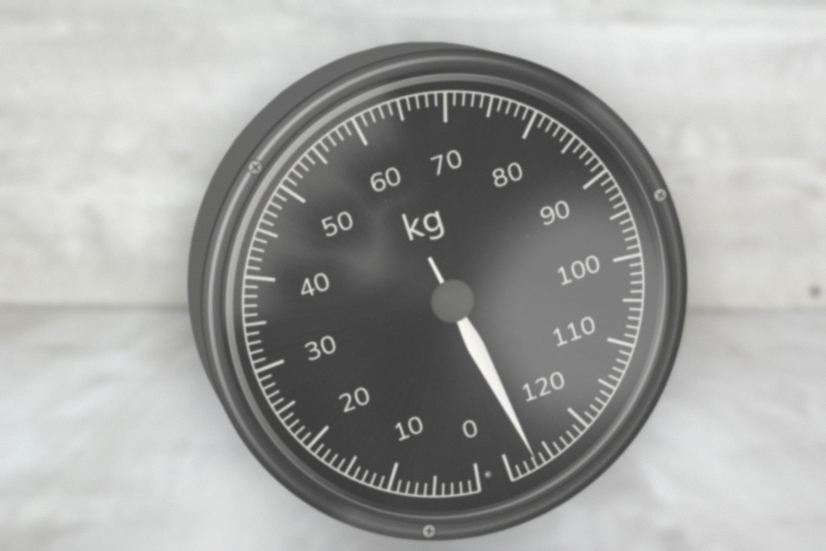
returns 127kg
